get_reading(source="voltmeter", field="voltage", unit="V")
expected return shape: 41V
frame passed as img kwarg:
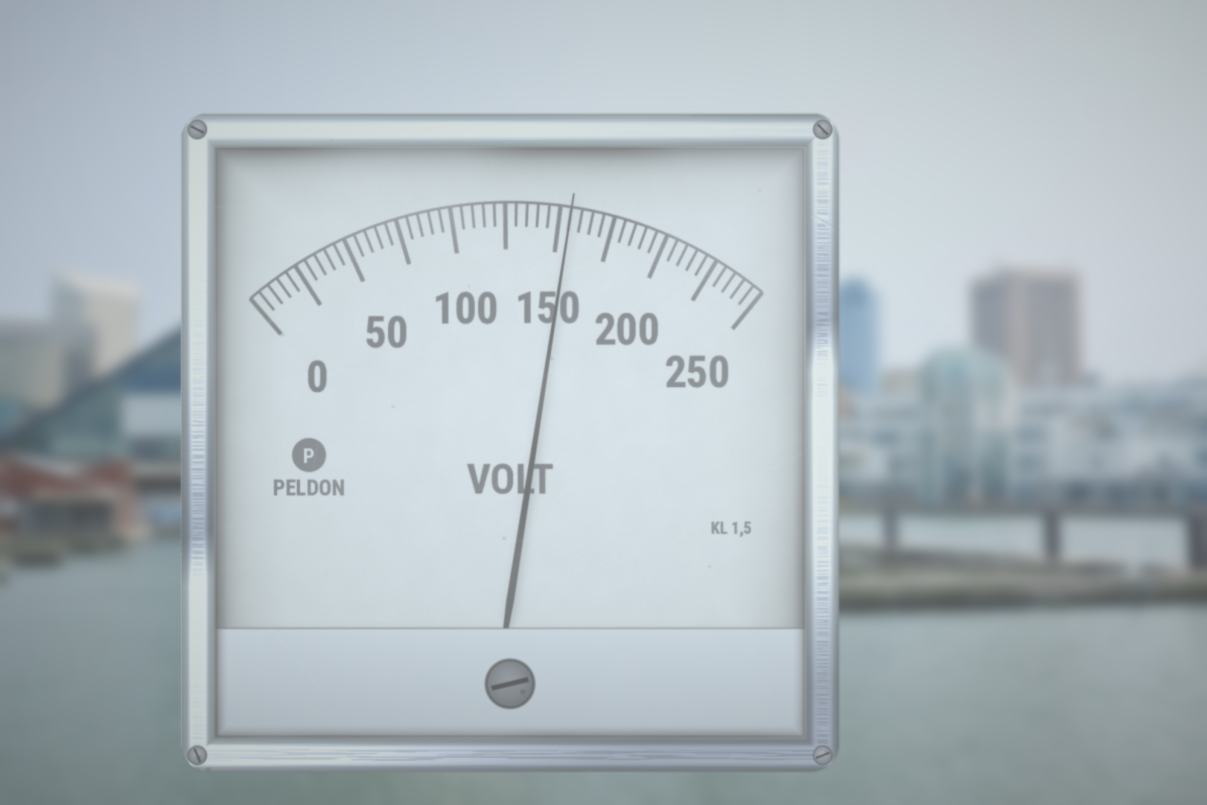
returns 155V
